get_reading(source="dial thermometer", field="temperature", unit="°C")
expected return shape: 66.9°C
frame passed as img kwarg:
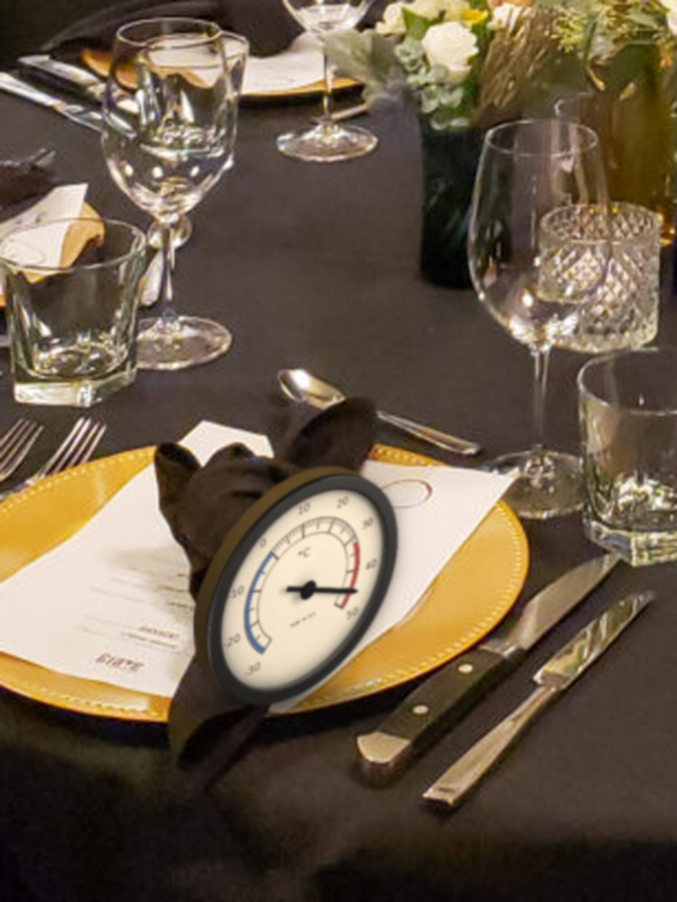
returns 45°C
